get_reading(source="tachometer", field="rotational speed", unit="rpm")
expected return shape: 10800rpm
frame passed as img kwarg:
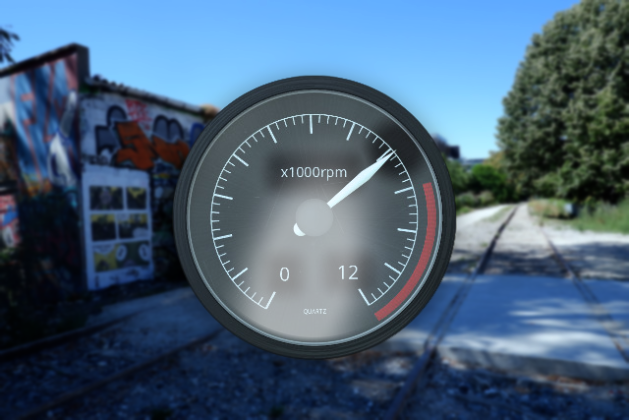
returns 8100rpm
